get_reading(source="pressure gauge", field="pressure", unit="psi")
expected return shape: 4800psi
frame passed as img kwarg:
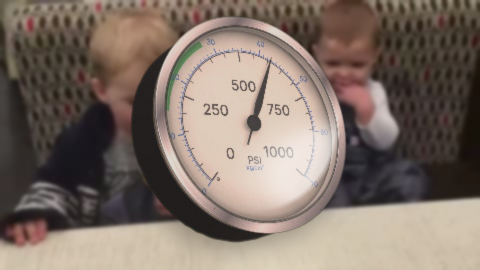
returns 600psi
